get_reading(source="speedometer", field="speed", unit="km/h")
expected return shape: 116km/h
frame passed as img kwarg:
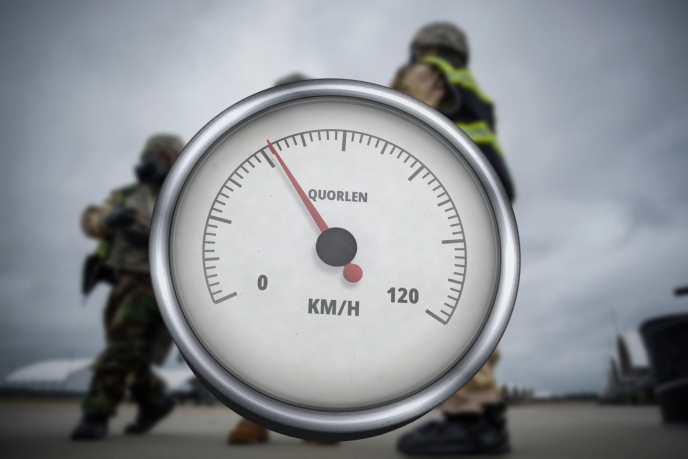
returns 42km/h
